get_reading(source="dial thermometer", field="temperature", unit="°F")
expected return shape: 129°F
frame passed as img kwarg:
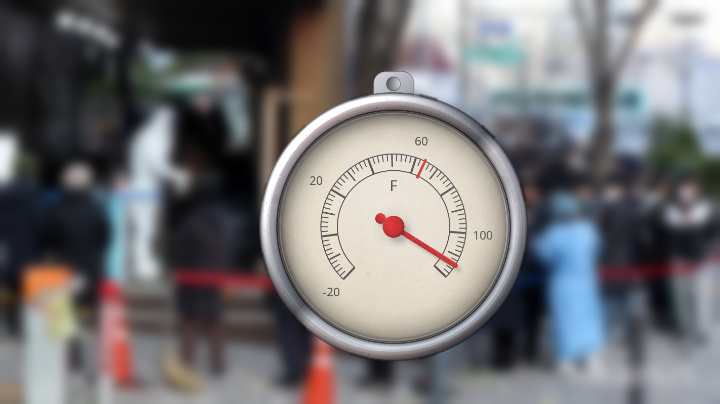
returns 114°F
